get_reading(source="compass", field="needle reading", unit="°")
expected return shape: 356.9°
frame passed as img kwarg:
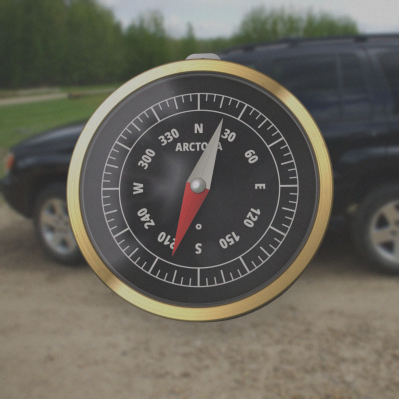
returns 200°
